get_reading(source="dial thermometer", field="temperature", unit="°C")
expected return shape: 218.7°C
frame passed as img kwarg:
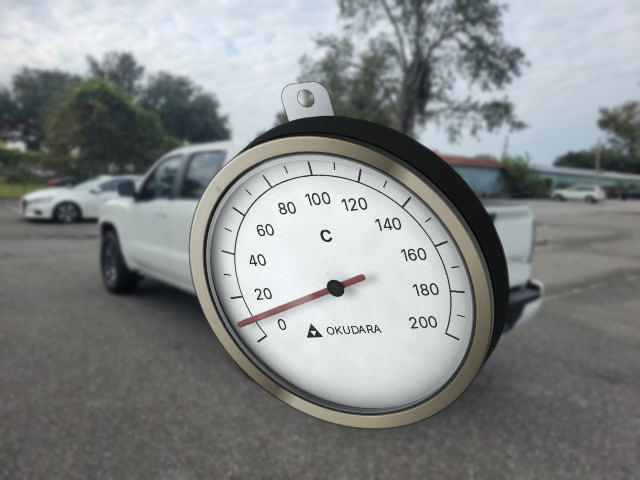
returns 10°C
